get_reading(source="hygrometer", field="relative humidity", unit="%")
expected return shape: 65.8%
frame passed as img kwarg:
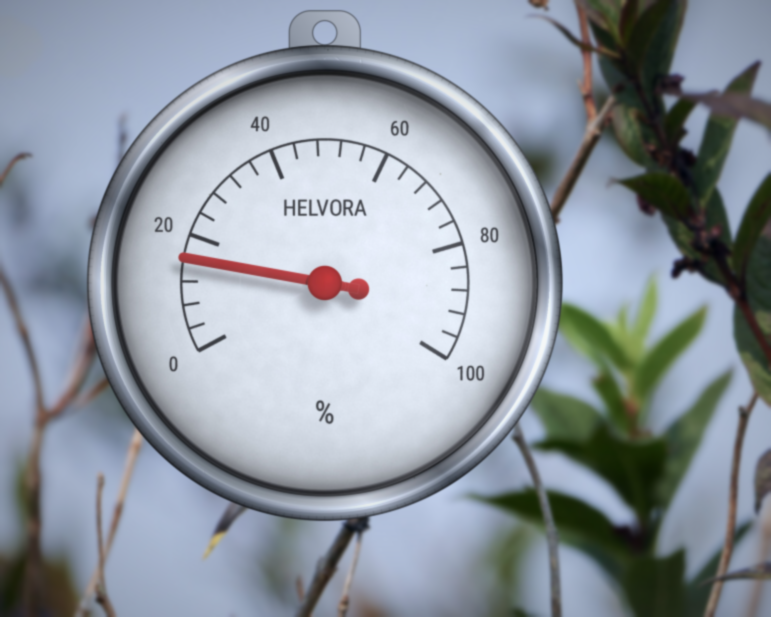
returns 16%
